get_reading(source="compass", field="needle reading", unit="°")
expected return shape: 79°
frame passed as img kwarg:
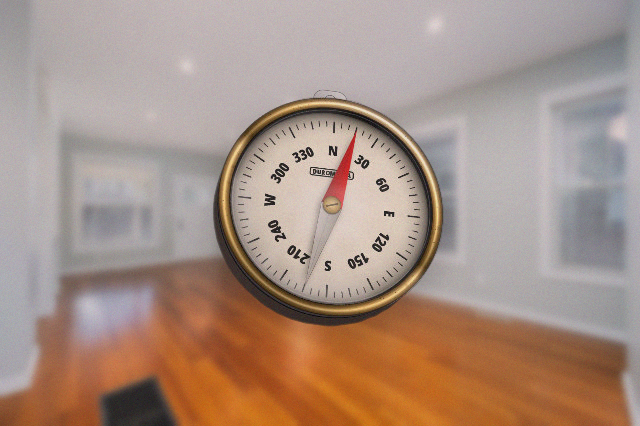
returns 15°
